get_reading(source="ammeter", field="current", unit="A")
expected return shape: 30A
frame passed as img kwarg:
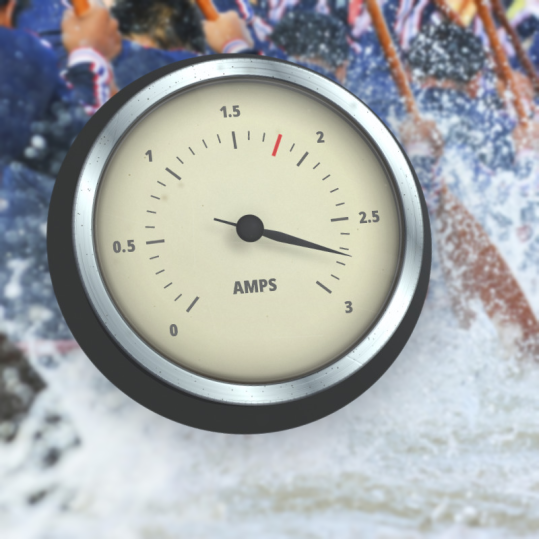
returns 2.75A
